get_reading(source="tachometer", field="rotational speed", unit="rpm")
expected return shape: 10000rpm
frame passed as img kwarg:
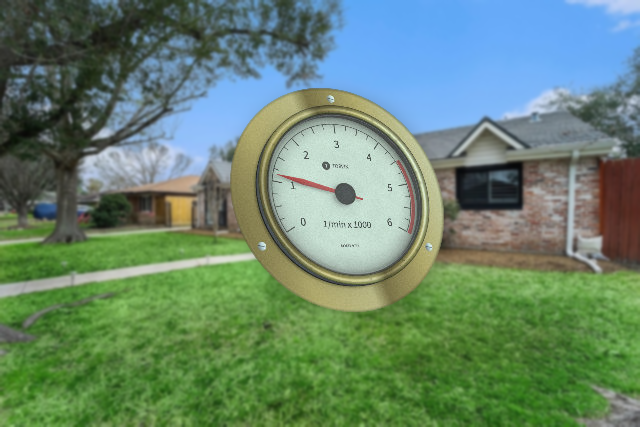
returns 1125rpm
